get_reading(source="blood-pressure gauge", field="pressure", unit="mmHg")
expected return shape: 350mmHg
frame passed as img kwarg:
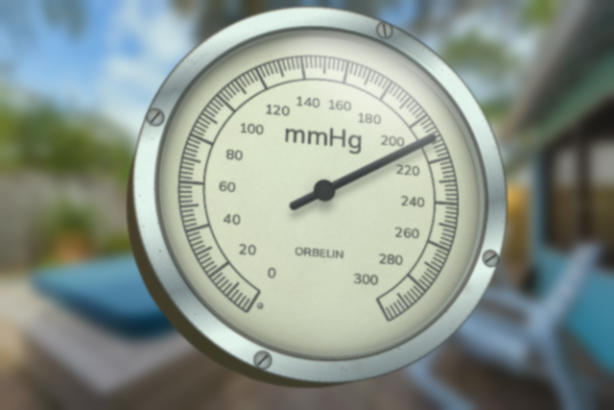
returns 210mmHg
